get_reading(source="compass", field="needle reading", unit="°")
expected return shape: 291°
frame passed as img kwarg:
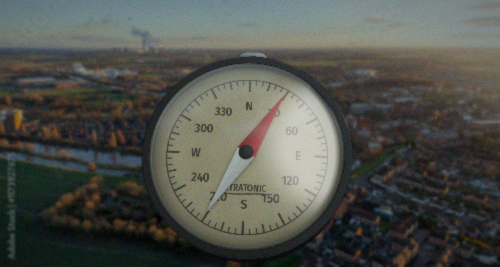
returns 30°
